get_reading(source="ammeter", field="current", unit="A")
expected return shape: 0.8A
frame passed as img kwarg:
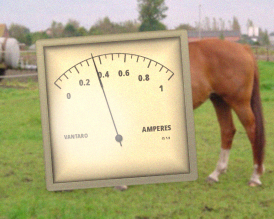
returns 0.35A
